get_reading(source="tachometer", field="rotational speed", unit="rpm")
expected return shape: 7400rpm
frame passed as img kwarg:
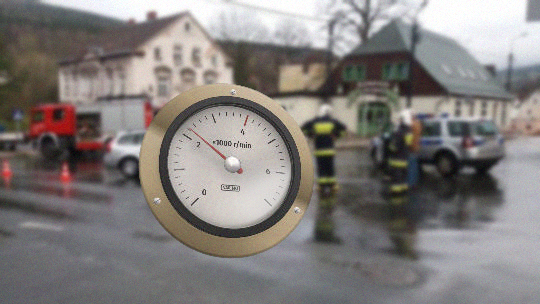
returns 2200rpm
